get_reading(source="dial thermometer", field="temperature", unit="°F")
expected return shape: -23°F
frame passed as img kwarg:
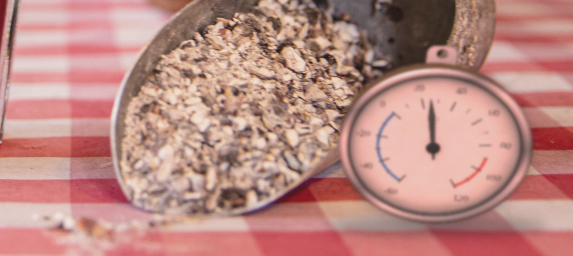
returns 25°F
